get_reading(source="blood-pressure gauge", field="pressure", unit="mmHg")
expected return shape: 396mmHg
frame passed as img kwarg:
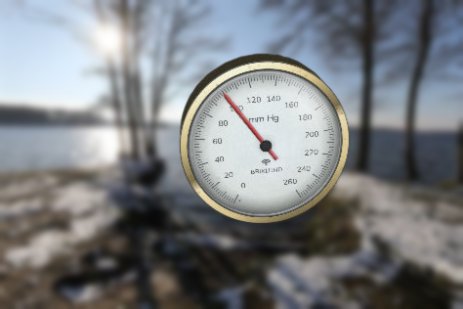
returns 100mmHg
